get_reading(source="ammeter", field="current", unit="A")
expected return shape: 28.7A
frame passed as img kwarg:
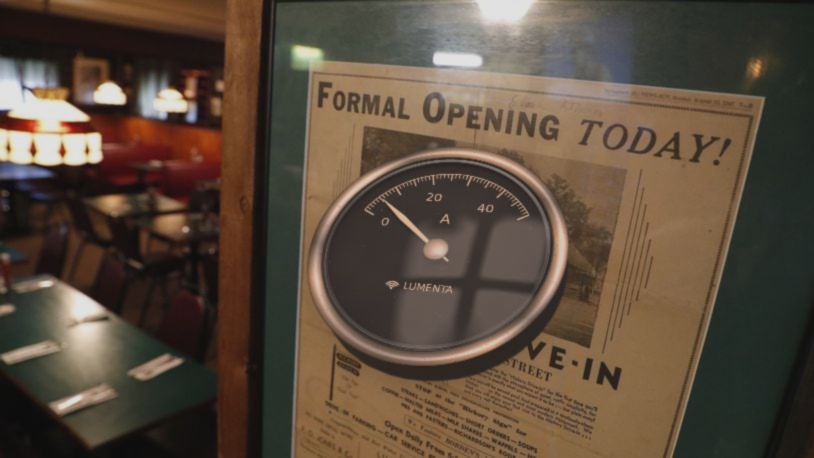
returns 5A
